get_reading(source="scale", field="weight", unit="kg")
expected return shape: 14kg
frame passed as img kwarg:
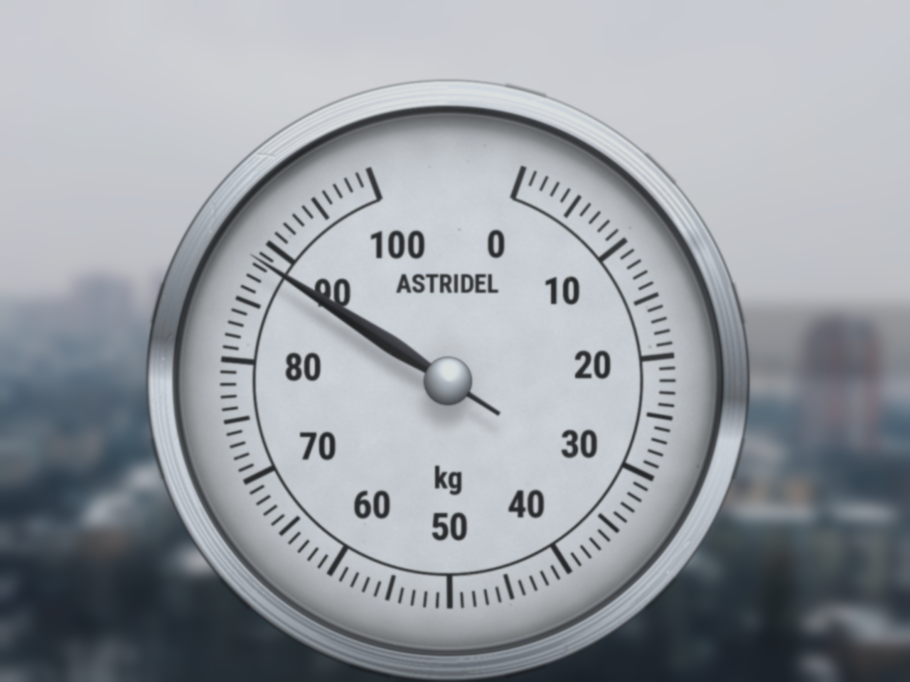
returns 88.5kg
